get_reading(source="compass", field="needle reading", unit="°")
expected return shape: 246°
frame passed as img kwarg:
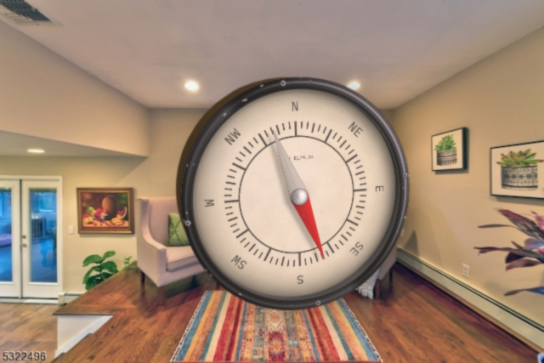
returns 160°
